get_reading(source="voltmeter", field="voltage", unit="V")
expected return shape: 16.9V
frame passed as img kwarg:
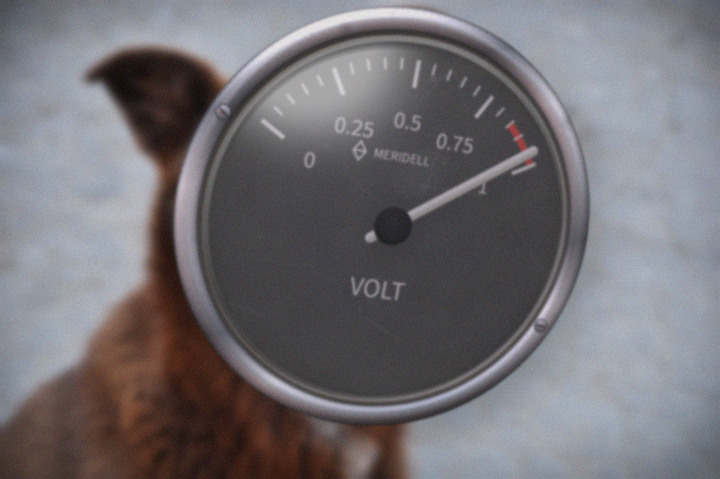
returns 0.95V
